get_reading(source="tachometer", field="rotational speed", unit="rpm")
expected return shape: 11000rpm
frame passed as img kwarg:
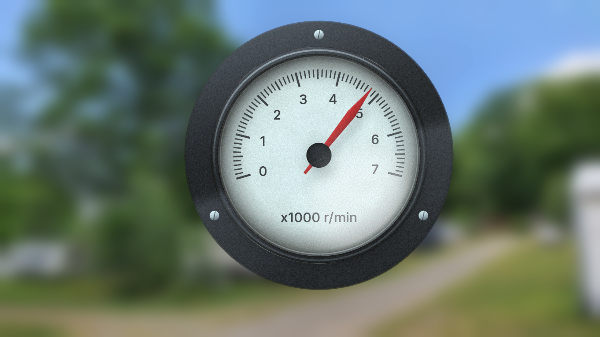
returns 4800rpm
